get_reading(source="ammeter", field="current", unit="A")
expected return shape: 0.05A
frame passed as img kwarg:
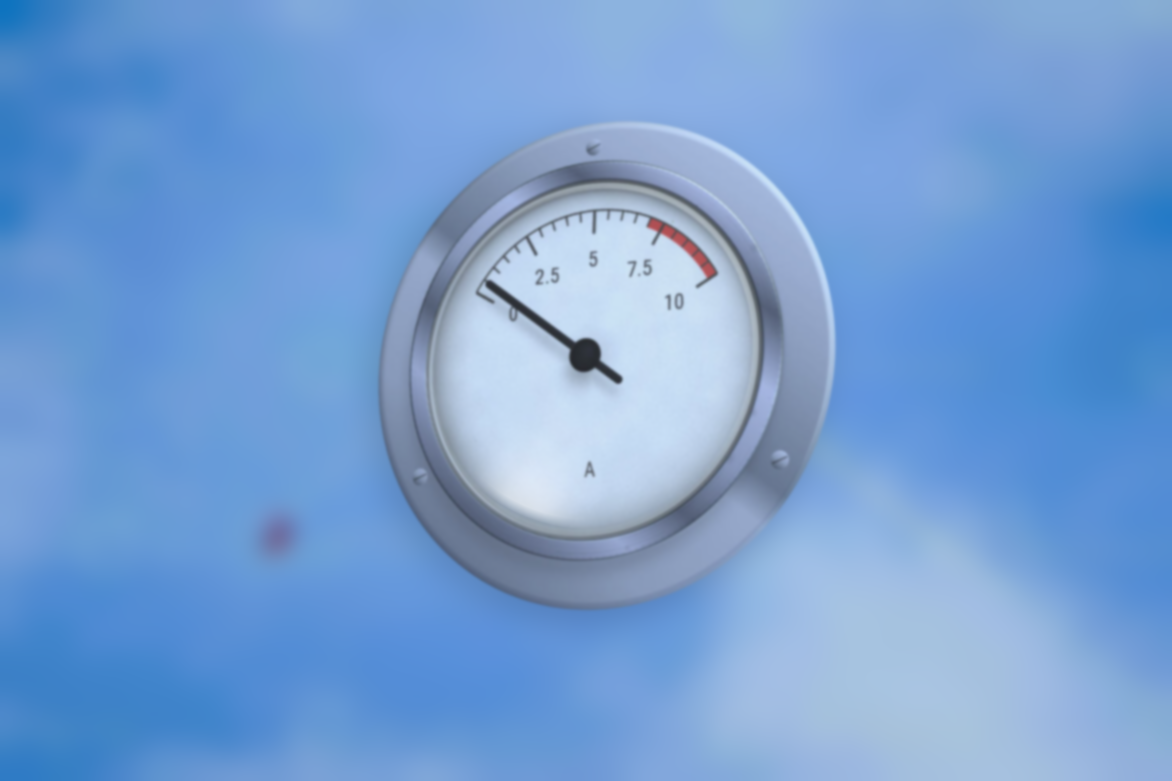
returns 0.5A
